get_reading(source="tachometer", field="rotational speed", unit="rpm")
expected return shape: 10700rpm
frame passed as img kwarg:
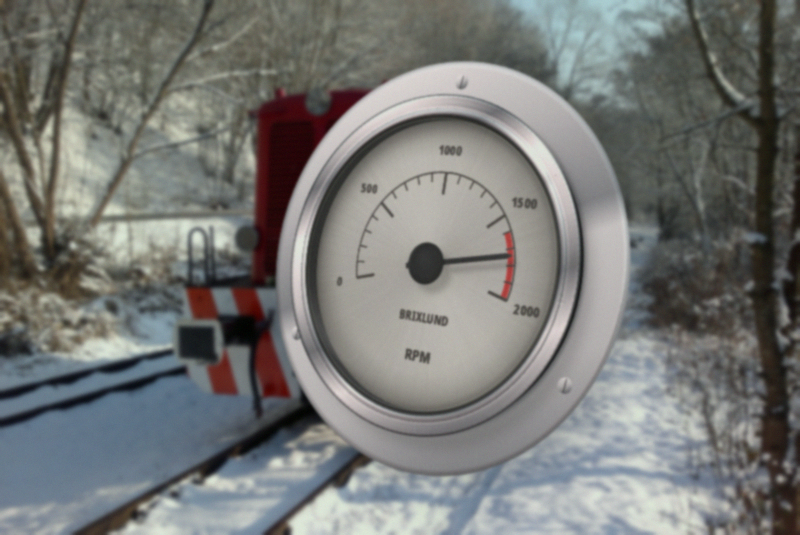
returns 1750rpm
